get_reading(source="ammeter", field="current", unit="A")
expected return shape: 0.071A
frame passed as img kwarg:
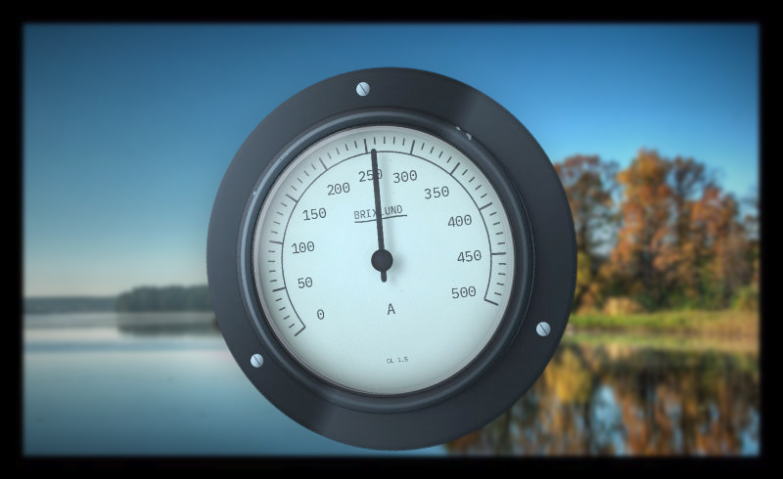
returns 260A
